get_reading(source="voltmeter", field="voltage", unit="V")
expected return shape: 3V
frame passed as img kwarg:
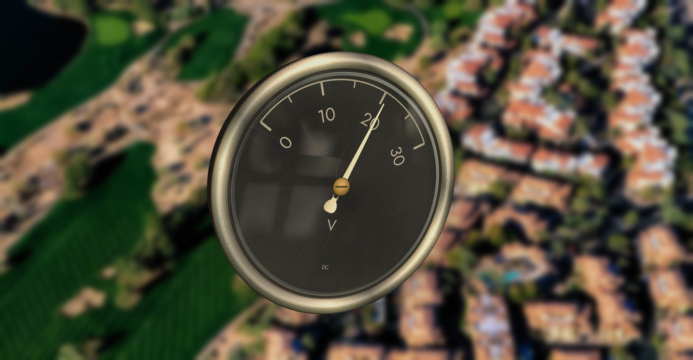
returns 20V
